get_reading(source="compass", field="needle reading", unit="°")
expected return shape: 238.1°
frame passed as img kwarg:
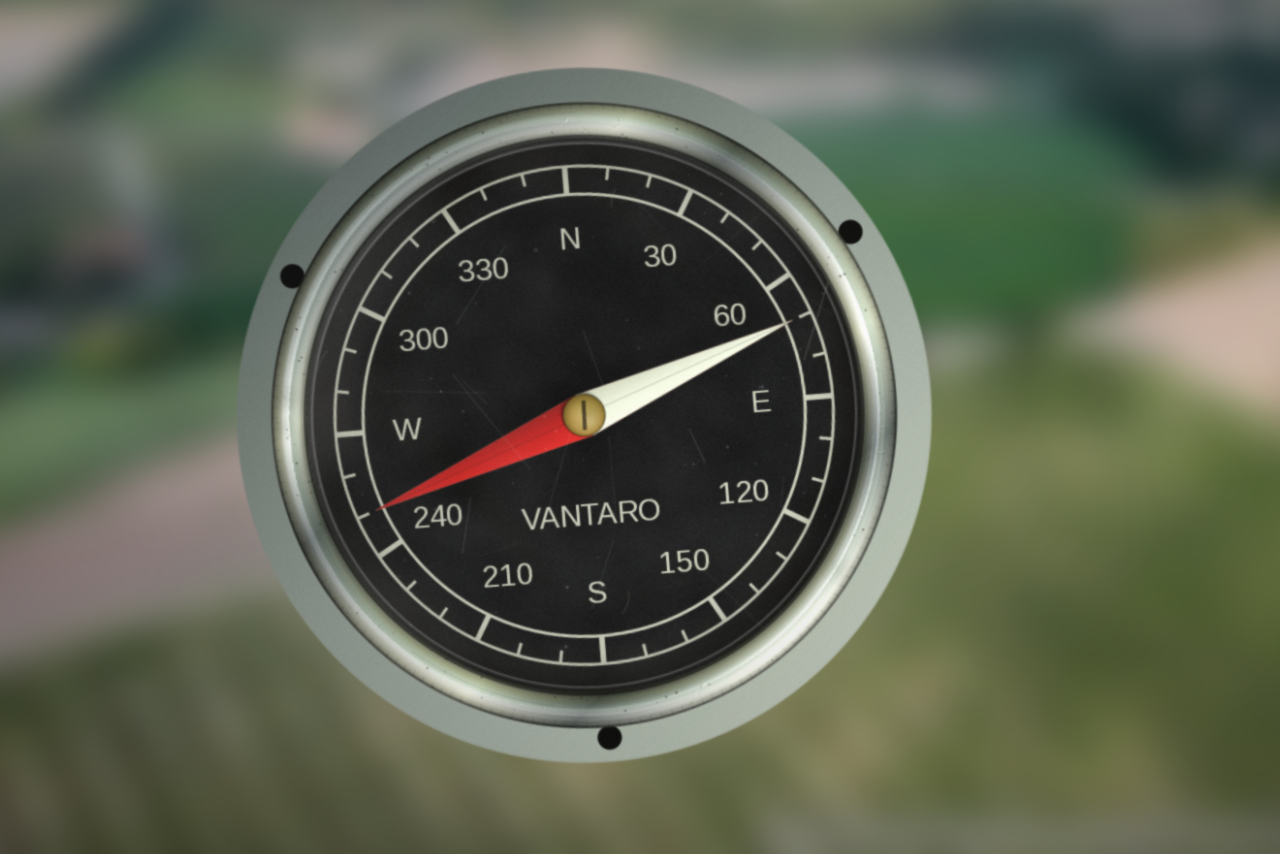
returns 250°
